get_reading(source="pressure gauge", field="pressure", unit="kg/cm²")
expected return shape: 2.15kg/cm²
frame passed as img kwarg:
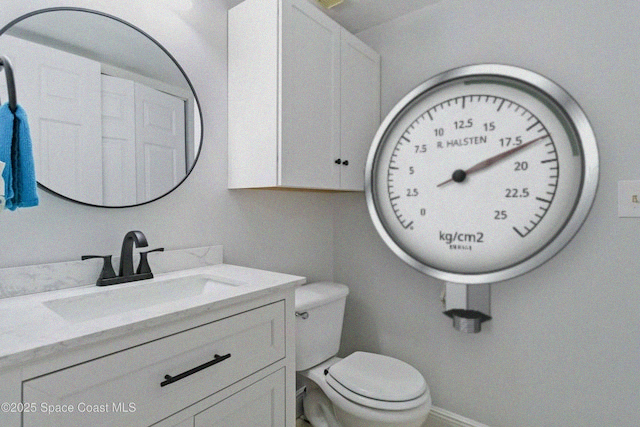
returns 18.5kg/cm²
